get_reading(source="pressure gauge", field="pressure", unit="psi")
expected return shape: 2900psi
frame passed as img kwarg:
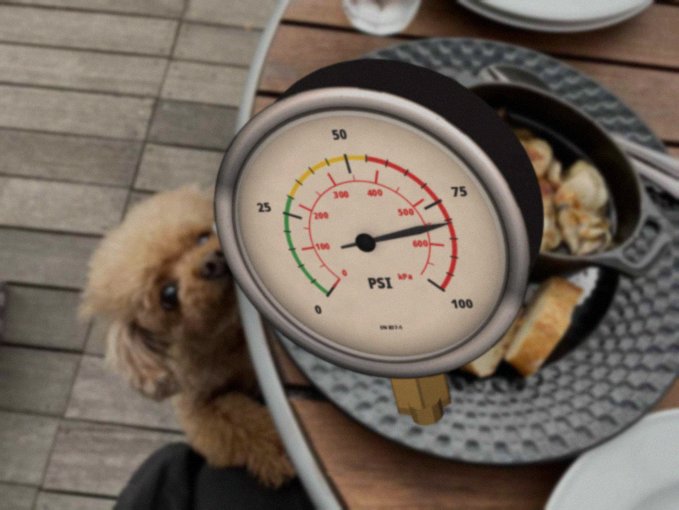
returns 80psi
